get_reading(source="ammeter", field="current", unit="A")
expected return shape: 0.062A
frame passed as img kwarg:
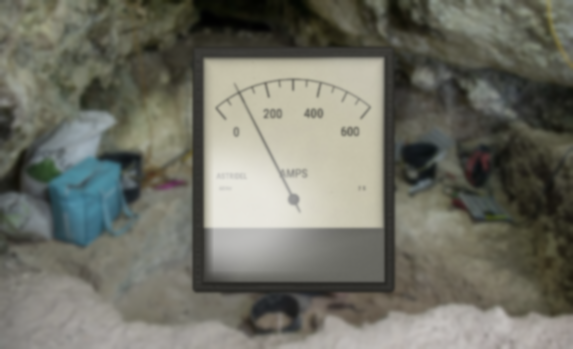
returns 100A
